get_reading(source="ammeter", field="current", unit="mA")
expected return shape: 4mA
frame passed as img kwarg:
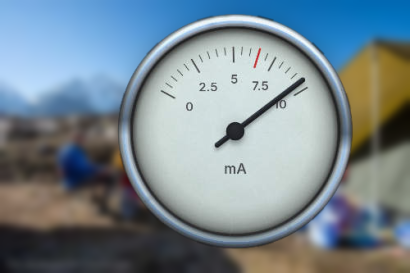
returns 9.5mA
